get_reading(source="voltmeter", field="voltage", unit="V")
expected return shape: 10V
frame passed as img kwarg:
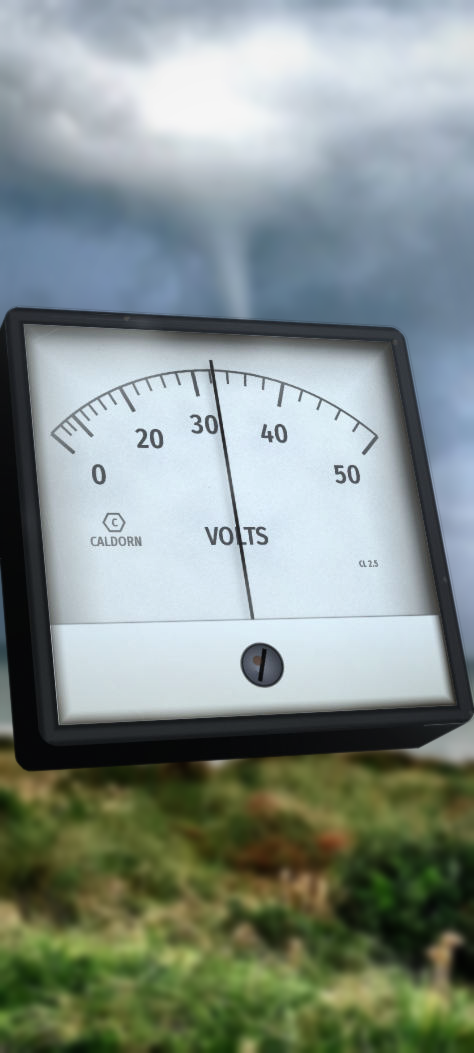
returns 32V
